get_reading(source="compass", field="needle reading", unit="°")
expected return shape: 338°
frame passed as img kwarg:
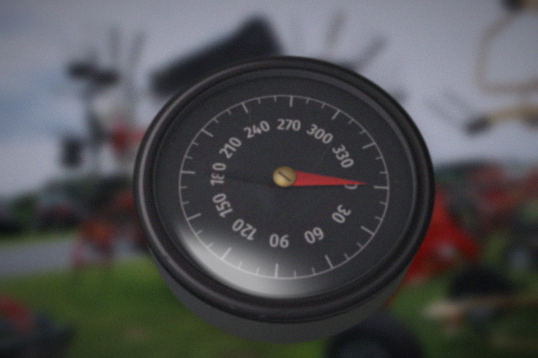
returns 0°
